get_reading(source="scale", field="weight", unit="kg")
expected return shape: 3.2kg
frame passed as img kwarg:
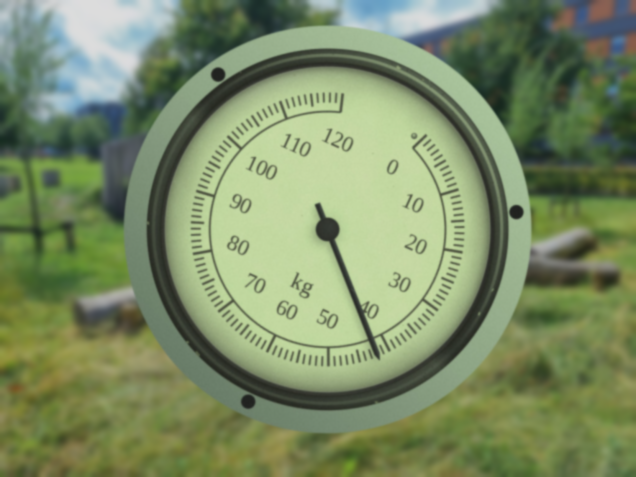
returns 42kg
